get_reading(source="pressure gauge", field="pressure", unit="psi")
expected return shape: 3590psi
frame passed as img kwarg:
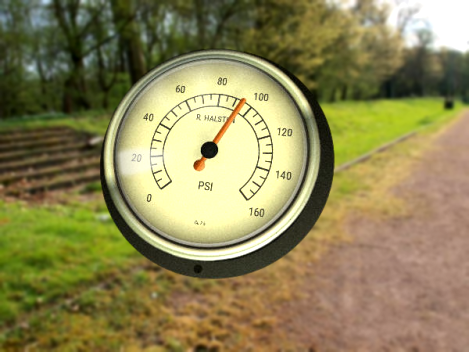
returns 95psi
